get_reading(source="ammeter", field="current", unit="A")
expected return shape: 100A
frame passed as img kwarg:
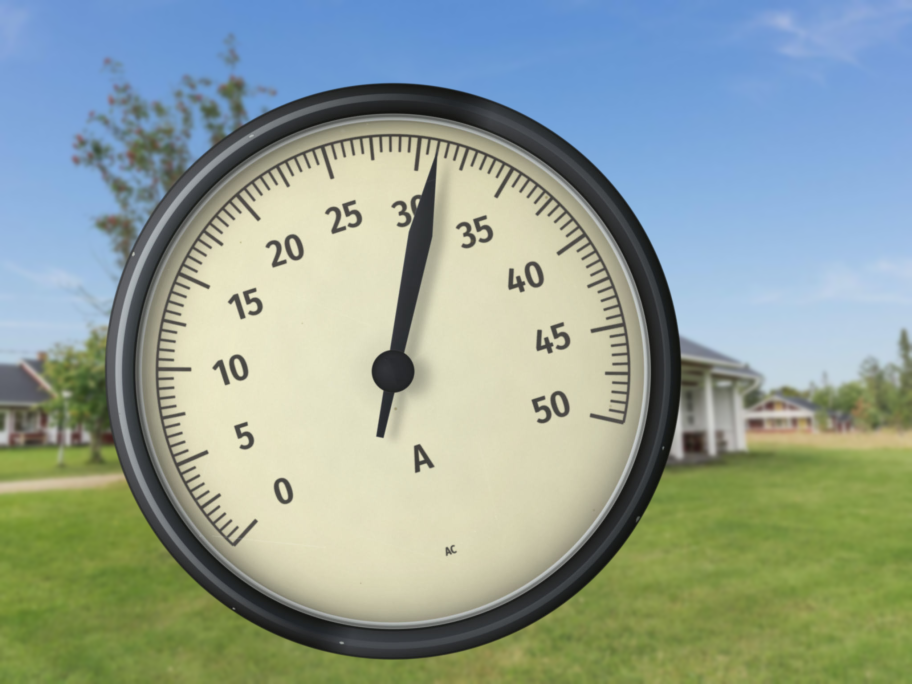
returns 31A
